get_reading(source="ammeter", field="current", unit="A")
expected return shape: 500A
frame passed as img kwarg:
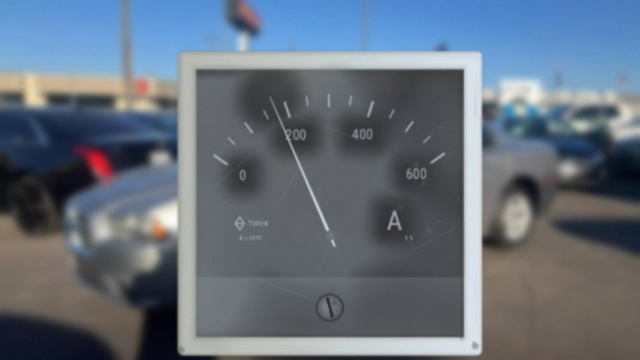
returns 175A
